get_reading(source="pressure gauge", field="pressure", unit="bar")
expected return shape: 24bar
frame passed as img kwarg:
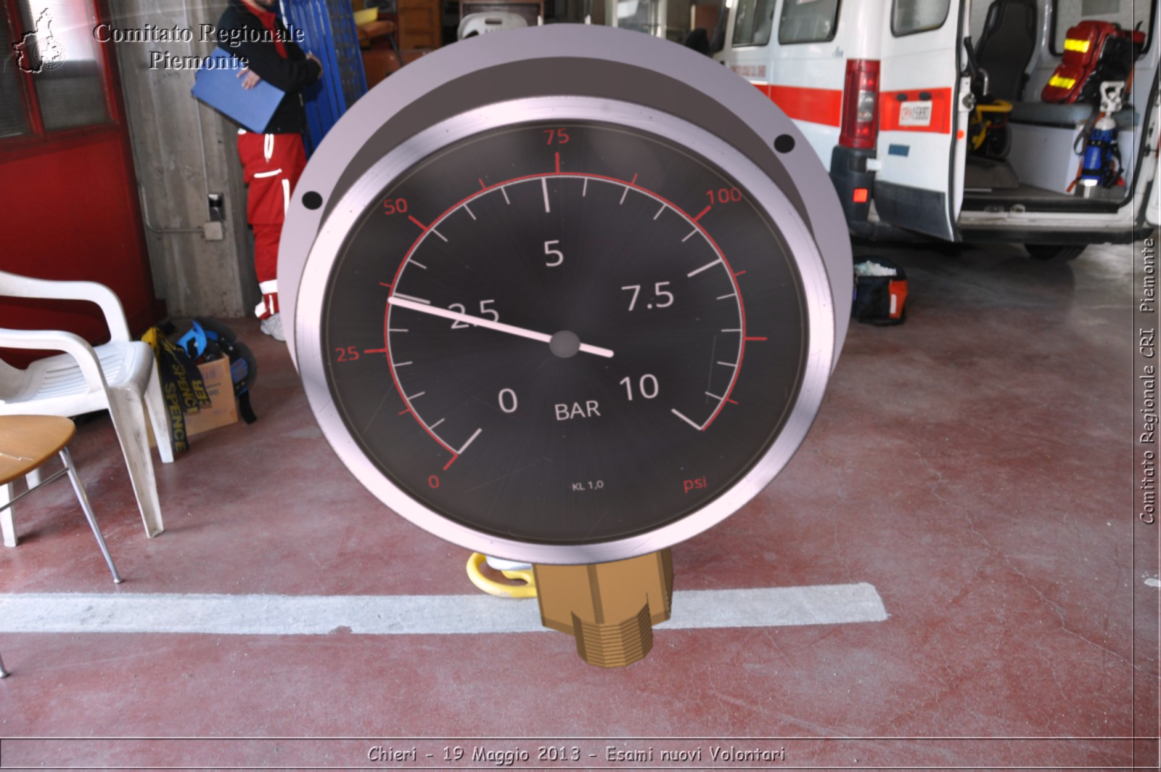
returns 2.5bar
